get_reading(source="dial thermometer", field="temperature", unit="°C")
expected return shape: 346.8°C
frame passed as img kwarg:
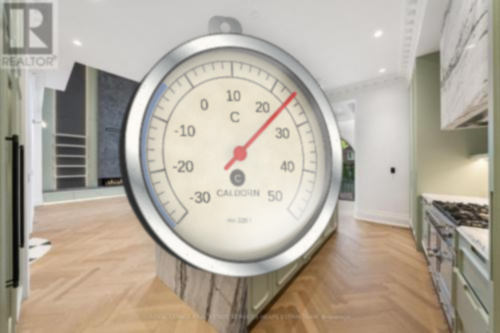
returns 24°C
